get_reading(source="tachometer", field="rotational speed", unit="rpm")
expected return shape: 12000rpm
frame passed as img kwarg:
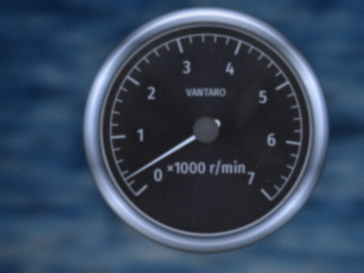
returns 300rpm
